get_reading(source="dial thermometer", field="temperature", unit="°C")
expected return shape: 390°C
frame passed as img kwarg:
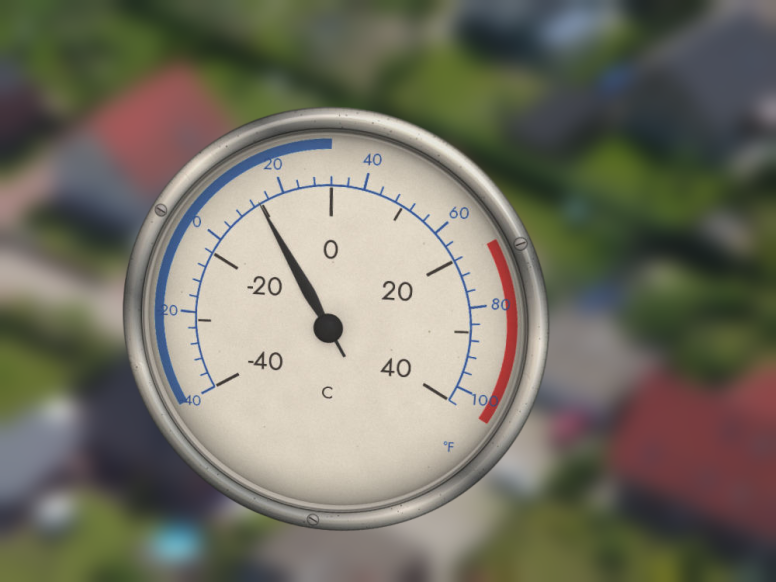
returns -10°C
